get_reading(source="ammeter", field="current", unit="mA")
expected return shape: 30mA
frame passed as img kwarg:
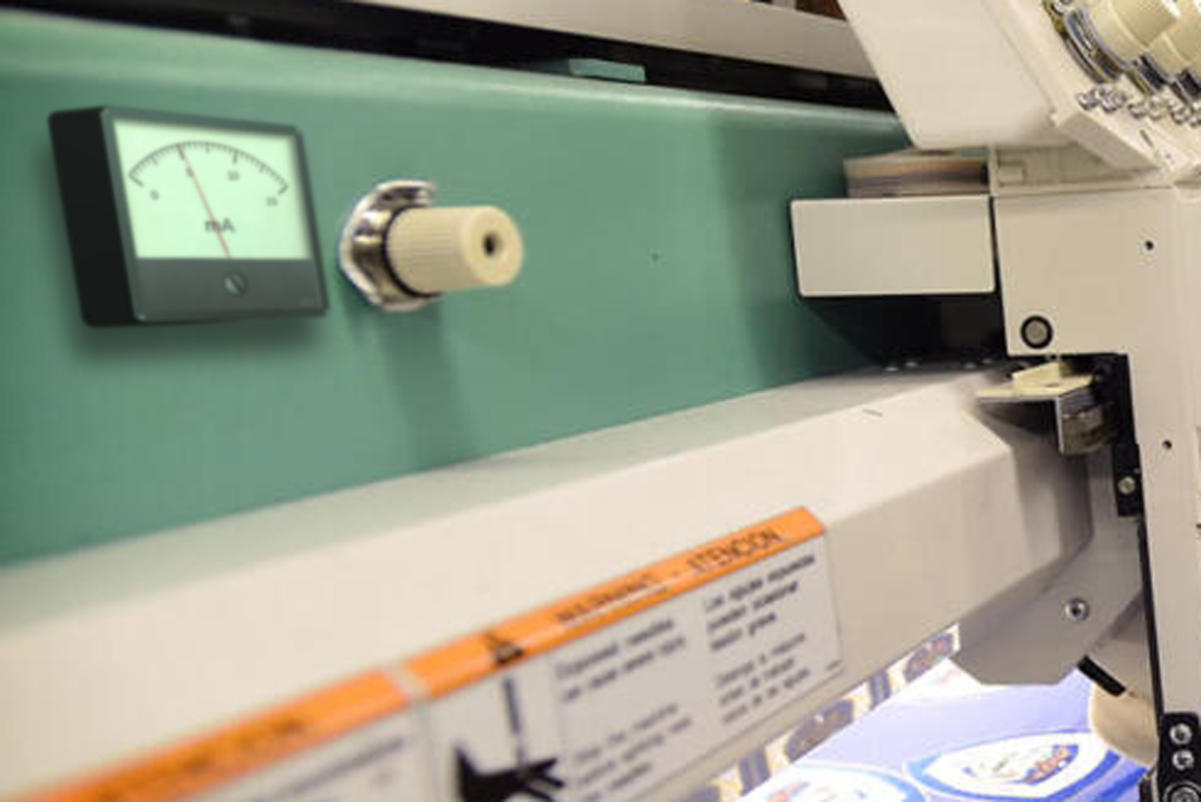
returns 5mA
